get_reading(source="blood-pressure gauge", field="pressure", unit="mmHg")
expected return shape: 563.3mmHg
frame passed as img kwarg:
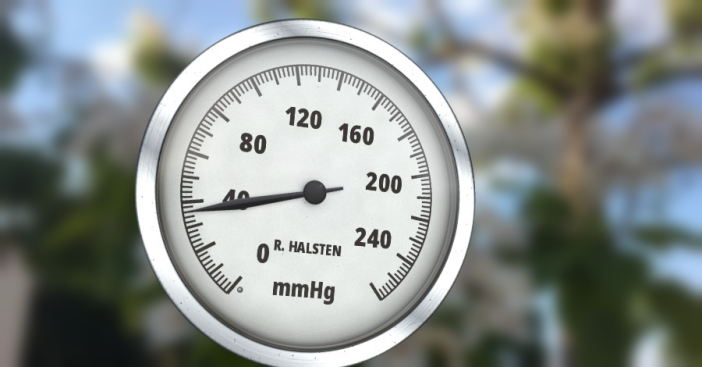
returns 36mmHg
